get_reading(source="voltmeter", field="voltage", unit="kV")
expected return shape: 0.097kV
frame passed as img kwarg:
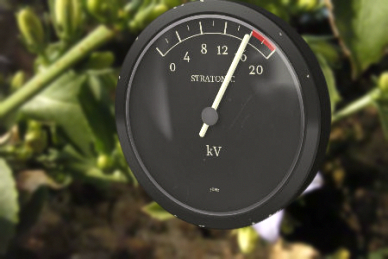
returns 16kV
